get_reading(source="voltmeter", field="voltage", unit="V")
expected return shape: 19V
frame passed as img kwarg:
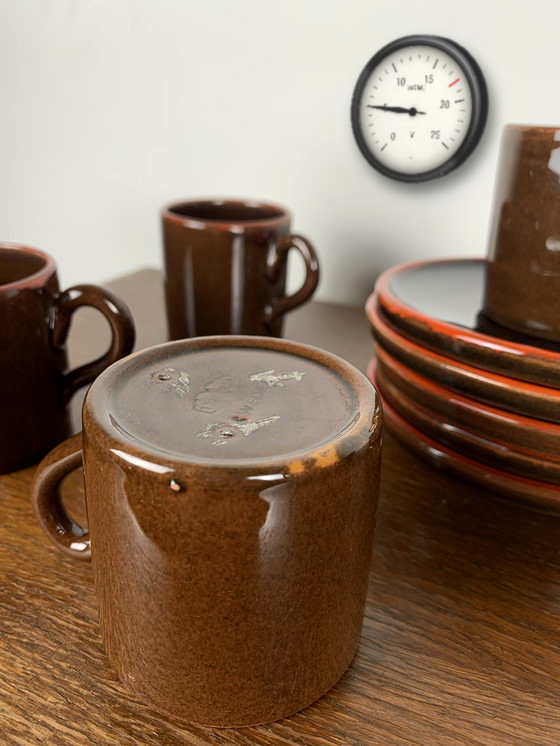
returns 5V
